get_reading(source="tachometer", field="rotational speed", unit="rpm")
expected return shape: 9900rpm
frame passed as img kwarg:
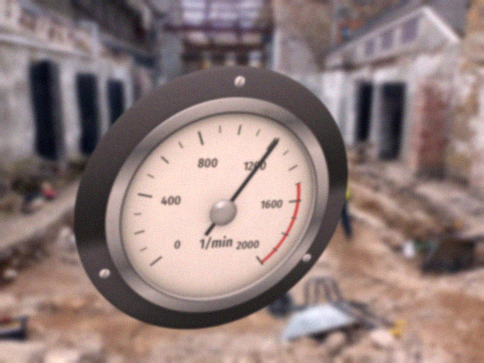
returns 1200rpm
